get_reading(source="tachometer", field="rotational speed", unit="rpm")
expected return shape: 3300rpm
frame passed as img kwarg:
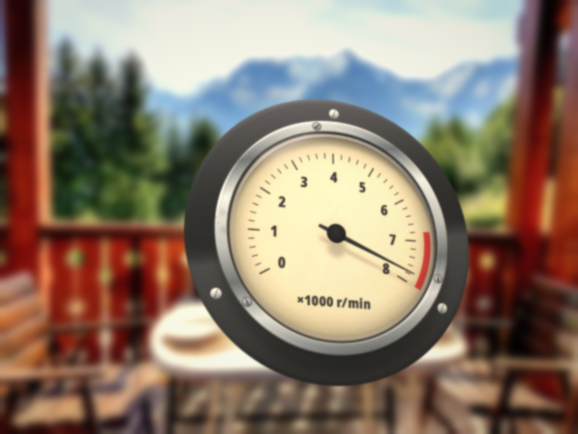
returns 7800rpm
